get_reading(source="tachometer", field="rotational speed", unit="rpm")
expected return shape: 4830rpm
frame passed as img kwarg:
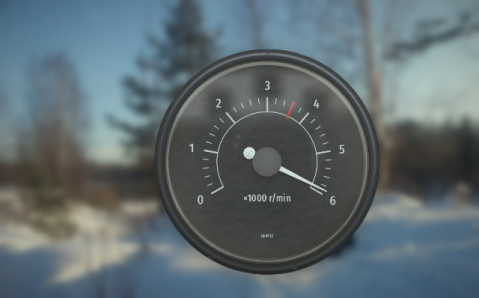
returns 5900rpm
